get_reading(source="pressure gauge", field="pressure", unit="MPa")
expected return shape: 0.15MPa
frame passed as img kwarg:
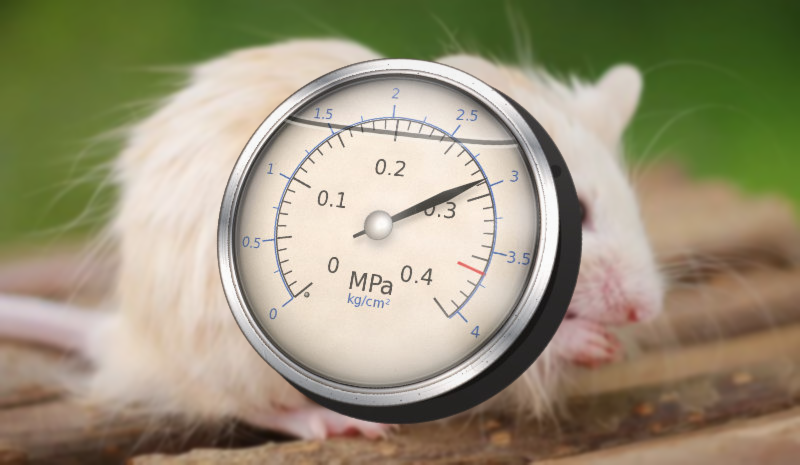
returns 0.29MPa
